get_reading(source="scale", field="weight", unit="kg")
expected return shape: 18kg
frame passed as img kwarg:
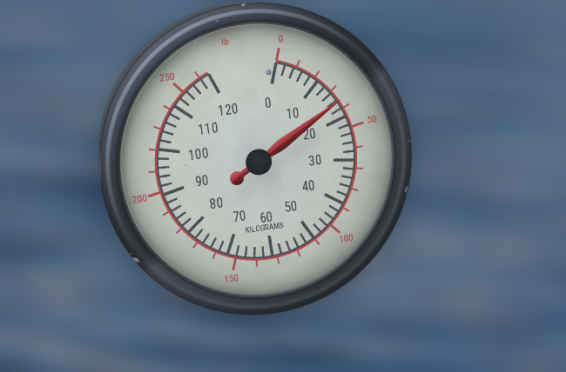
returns 16kg
